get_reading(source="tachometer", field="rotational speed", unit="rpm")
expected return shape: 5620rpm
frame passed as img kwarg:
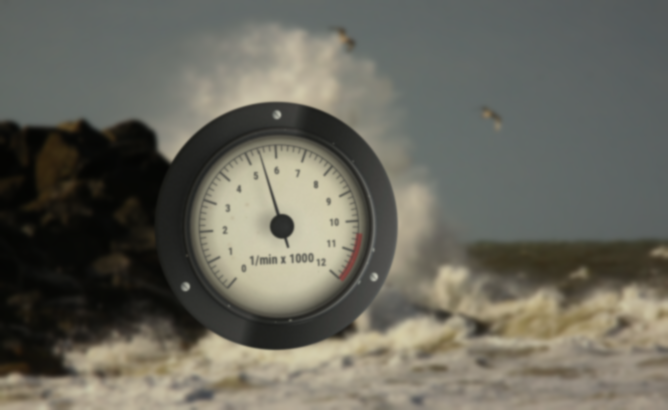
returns 5400rpm
